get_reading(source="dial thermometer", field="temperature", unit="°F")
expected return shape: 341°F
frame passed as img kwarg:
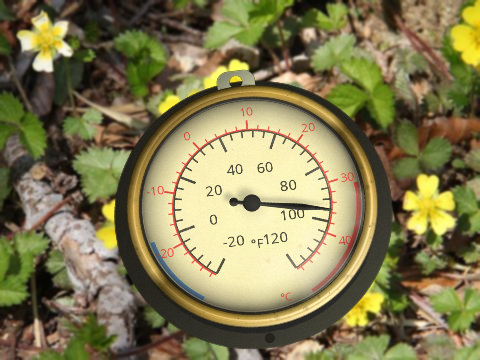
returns 96°F
